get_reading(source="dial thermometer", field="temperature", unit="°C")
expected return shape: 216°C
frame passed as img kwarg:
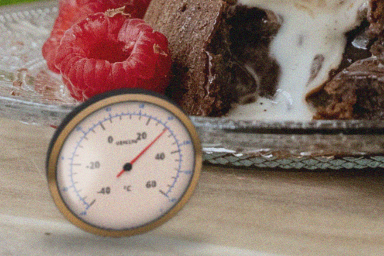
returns 28°C
